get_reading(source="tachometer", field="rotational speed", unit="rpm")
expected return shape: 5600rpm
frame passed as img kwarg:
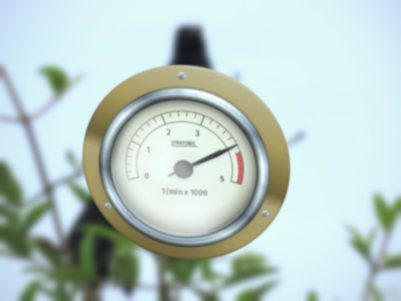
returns 4000rpm
